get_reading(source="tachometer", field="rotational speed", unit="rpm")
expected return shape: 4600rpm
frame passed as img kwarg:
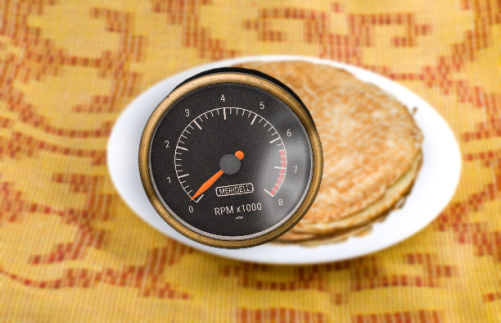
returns 200rpm
